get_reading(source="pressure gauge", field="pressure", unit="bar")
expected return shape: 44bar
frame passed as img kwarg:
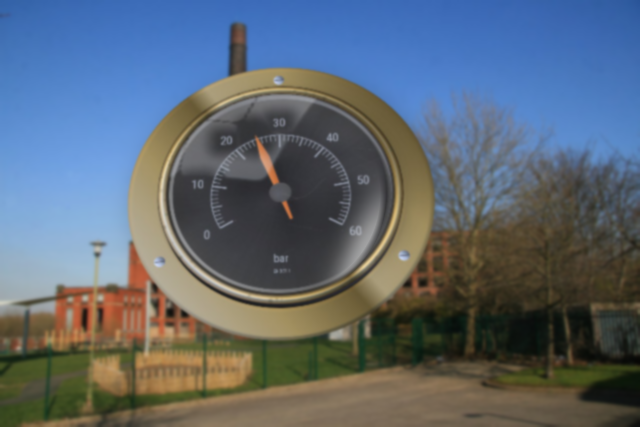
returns 25bar
